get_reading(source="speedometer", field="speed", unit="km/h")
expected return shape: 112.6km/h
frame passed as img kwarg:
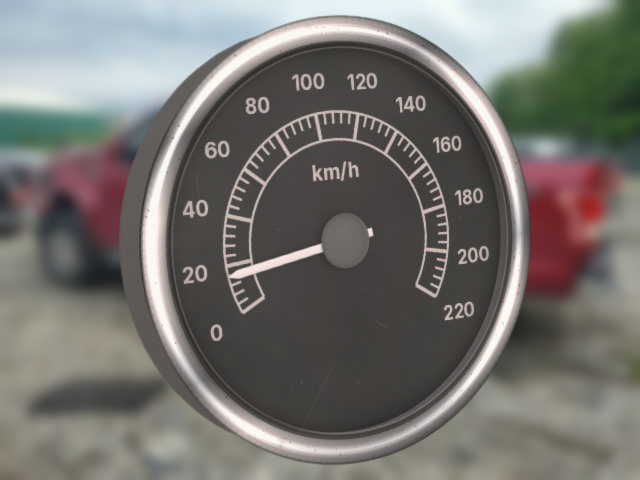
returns 16km/h
